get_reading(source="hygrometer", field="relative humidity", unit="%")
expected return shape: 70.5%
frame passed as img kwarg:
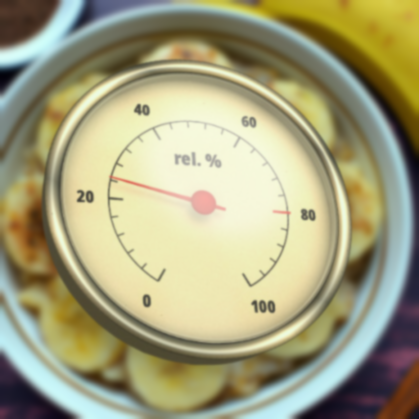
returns 24%
